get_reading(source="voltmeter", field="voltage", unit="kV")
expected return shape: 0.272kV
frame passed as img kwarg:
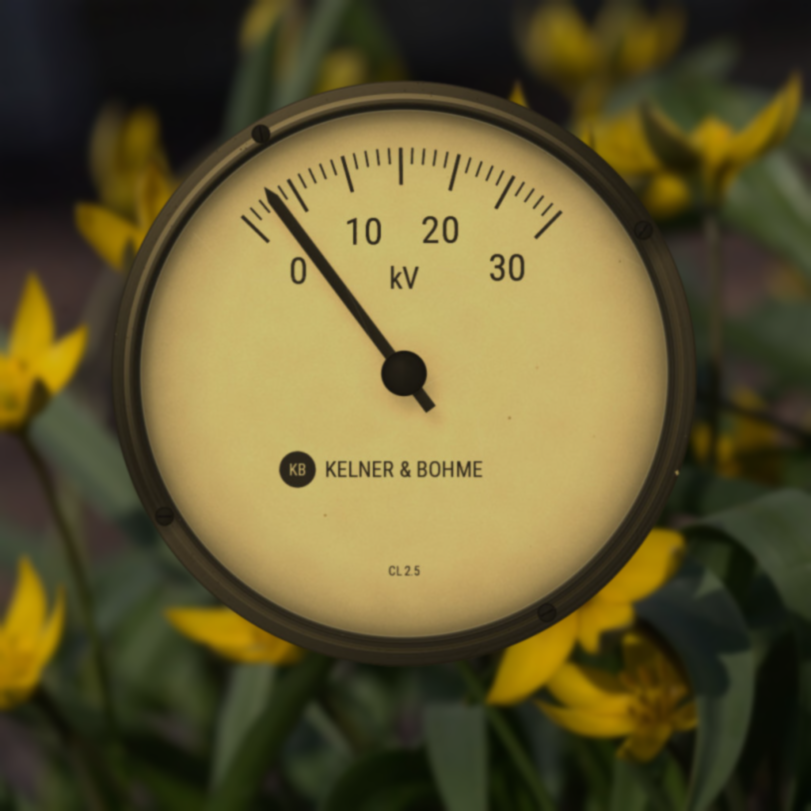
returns 3kV
